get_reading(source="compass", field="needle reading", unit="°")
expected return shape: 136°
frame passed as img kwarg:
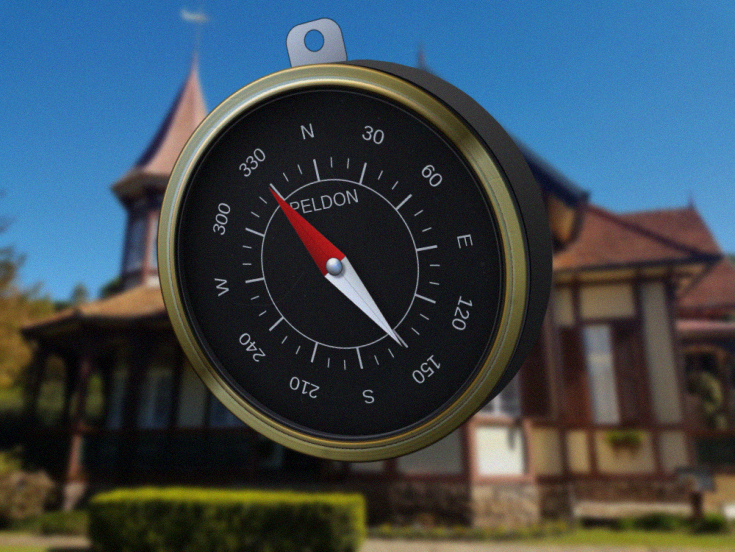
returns 330°
